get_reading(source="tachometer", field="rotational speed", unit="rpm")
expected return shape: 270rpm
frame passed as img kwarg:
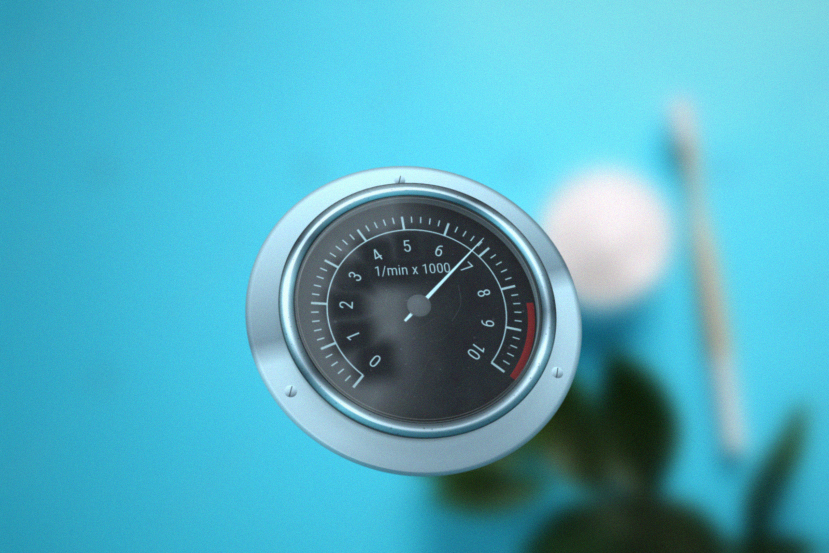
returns 6800rpm
